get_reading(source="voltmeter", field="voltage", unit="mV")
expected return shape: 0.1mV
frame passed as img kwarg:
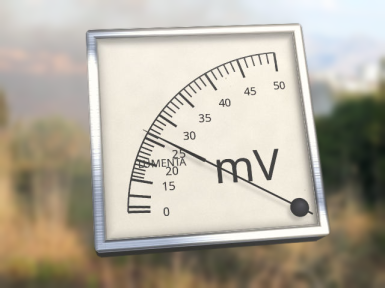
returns 26mV
